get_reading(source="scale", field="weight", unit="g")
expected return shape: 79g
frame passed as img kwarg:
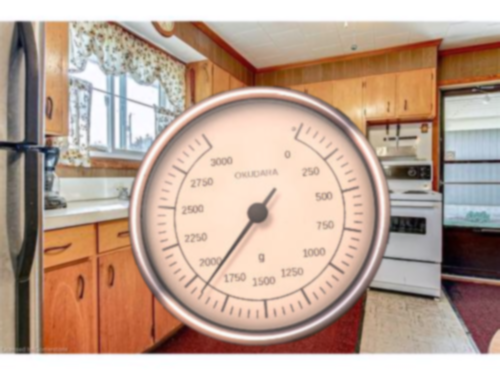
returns 1900g
